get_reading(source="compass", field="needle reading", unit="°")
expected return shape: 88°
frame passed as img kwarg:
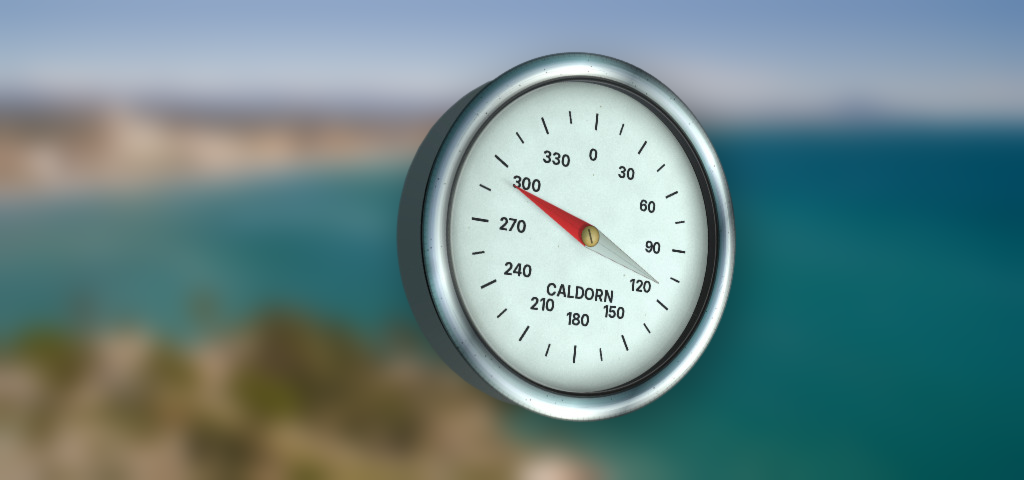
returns 292.5°
